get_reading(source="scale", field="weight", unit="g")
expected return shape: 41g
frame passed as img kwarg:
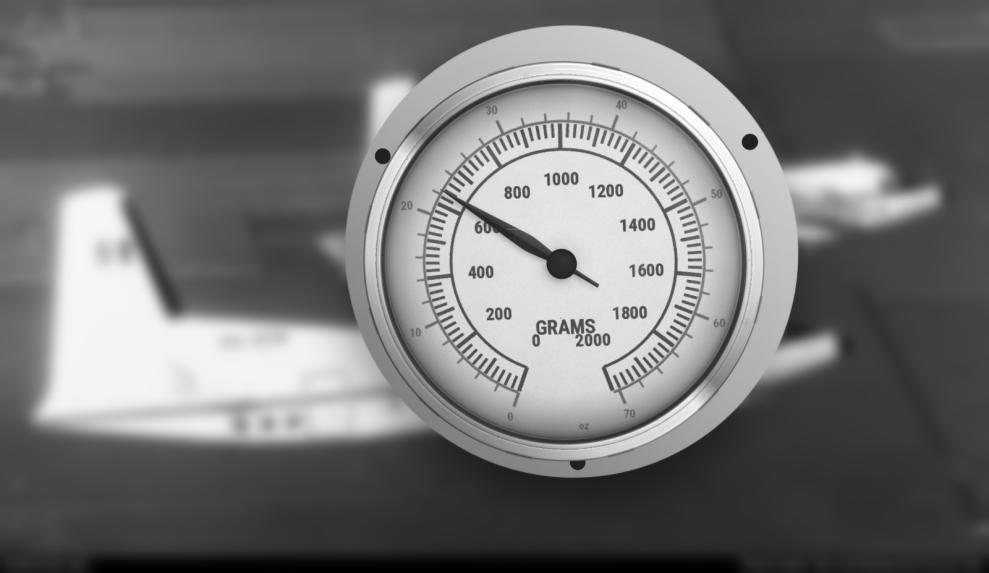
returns 640g
